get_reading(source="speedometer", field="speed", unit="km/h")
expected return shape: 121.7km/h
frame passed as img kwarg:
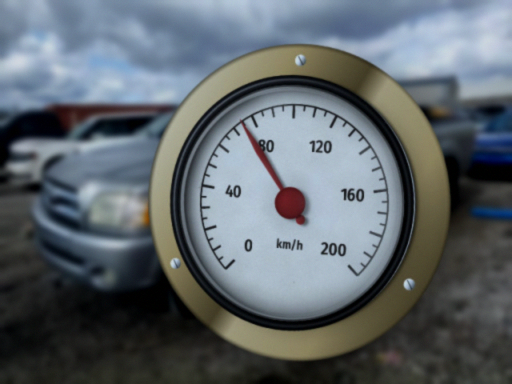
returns 75km/h
